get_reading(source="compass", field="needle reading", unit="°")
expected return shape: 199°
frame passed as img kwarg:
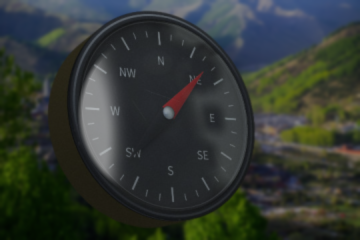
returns 45°
